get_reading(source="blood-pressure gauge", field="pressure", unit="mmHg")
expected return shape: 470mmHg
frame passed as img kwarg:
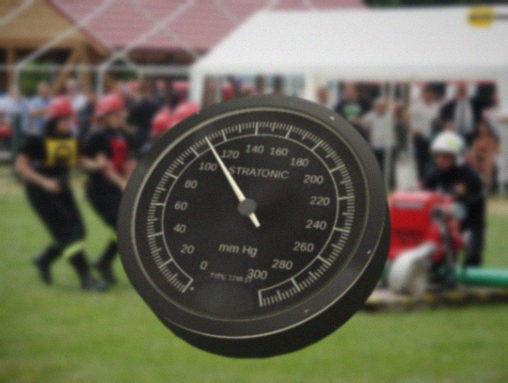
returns 110mmHg
